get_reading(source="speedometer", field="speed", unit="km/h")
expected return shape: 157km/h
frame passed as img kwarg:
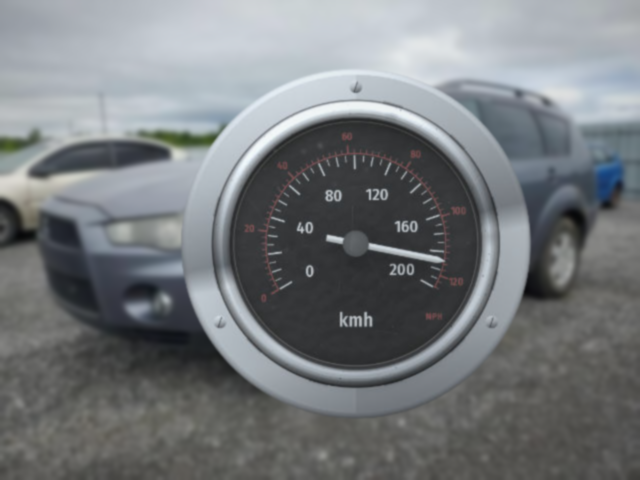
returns 185km/h
